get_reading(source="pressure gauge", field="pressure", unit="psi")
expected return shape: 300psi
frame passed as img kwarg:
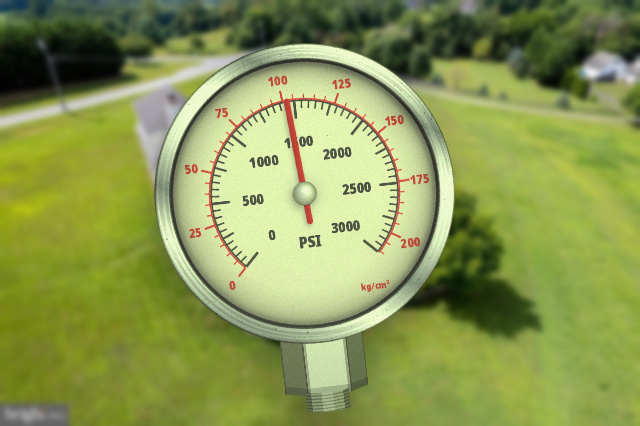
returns 1450psi
